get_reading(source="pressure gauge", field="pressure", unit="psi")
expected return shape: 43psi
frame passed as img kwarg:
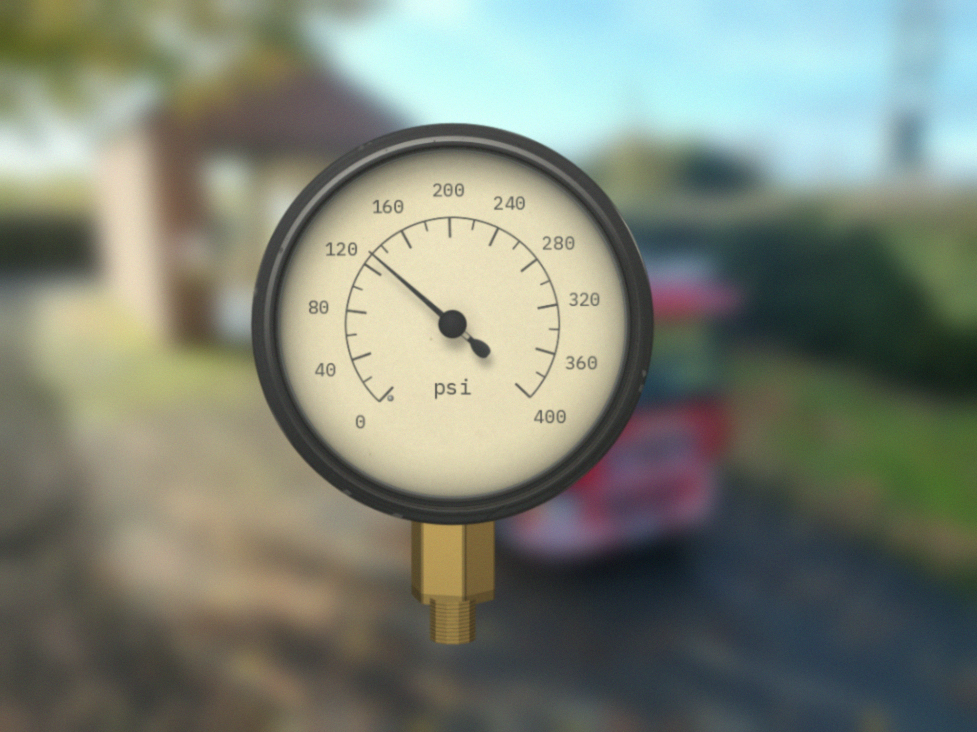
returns 130psi
